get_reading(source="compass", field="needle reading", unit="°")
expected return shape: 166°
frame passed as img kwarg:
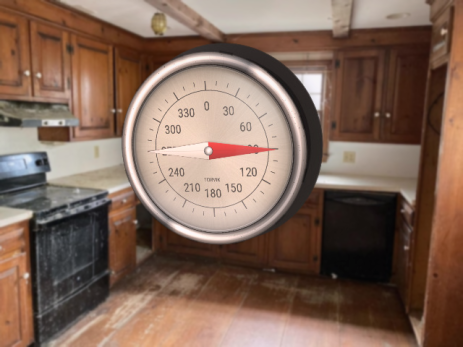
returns 90°
